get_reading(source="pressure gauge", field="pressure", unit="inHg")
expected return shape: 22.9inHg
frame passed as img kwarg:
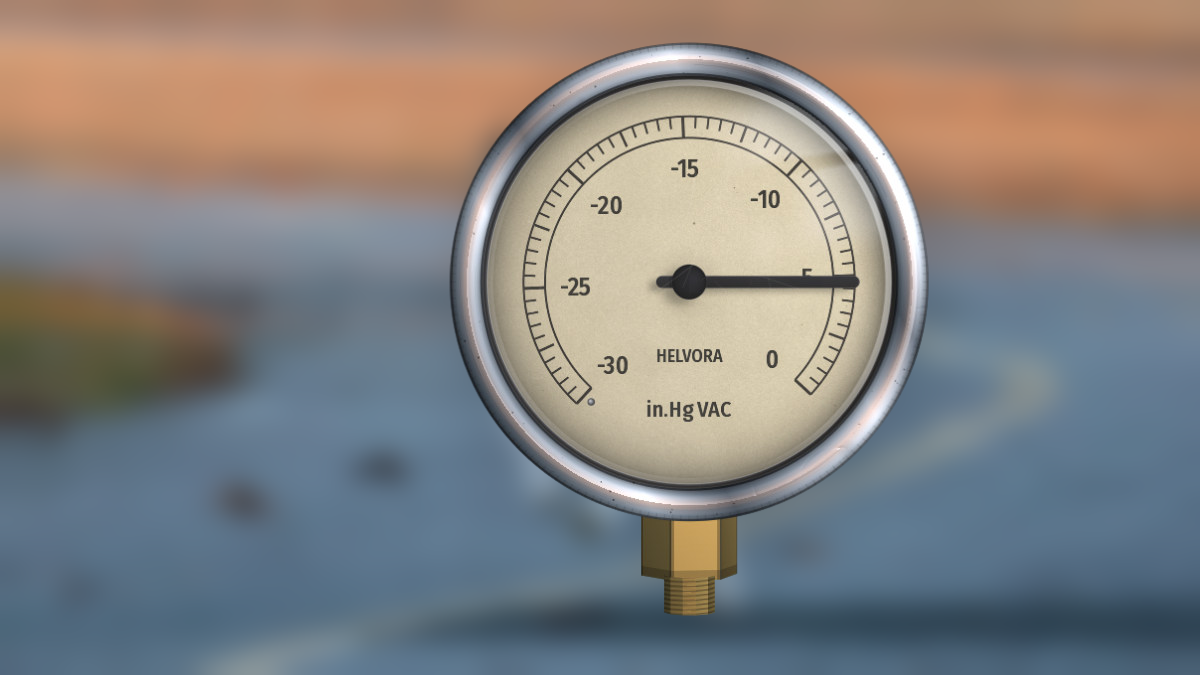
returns -4.75inHg
